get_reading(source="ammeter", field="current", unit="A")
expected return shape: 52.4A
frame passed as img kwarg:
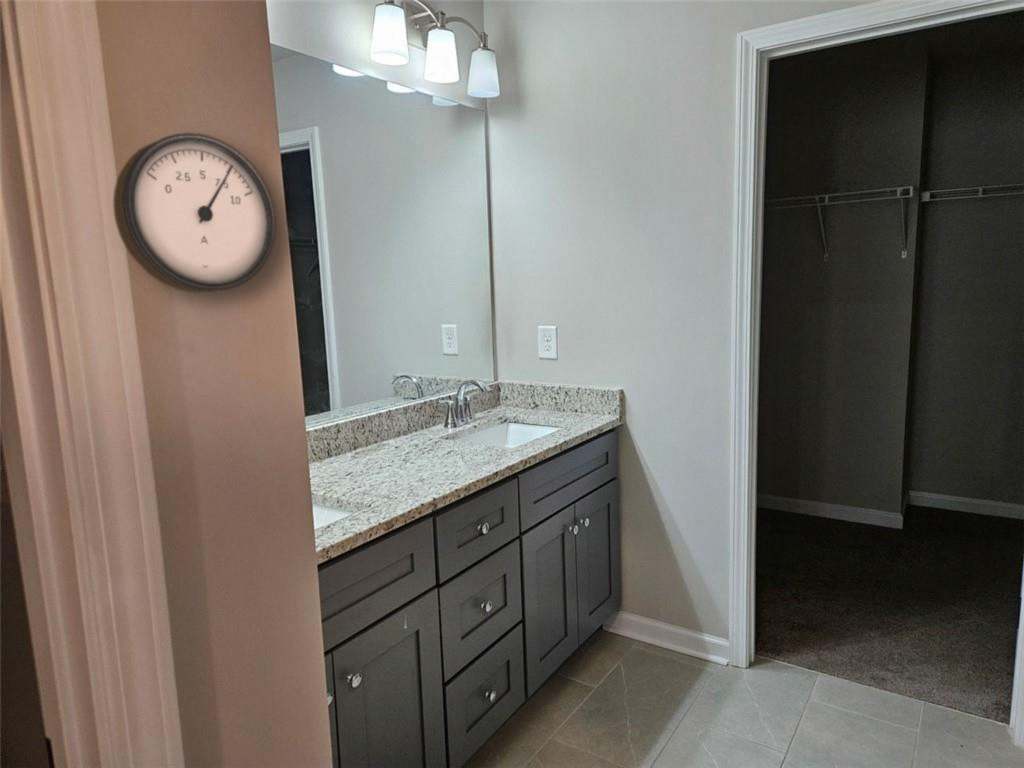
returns 7.5A
